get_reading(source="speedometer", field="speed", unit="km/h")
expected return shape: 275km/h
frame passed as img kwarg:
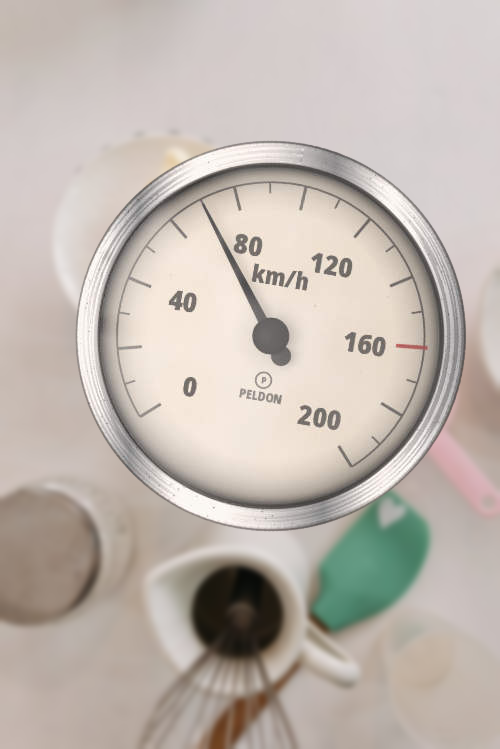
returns 70km/h
